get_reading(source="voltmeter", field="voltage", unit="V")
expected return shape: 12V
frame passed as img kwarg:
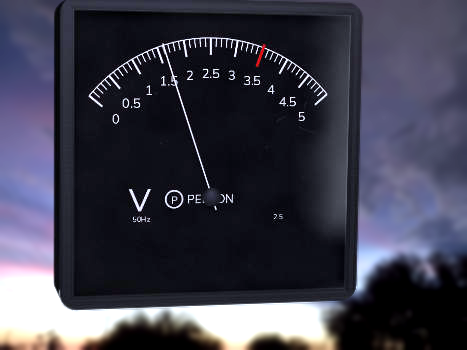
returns 1.6V
